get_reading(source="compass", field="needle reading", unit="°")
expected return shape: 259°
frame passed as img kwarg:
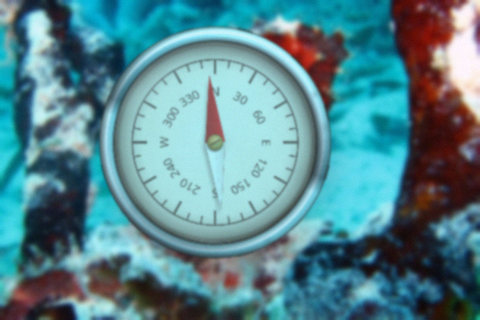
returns 355°
